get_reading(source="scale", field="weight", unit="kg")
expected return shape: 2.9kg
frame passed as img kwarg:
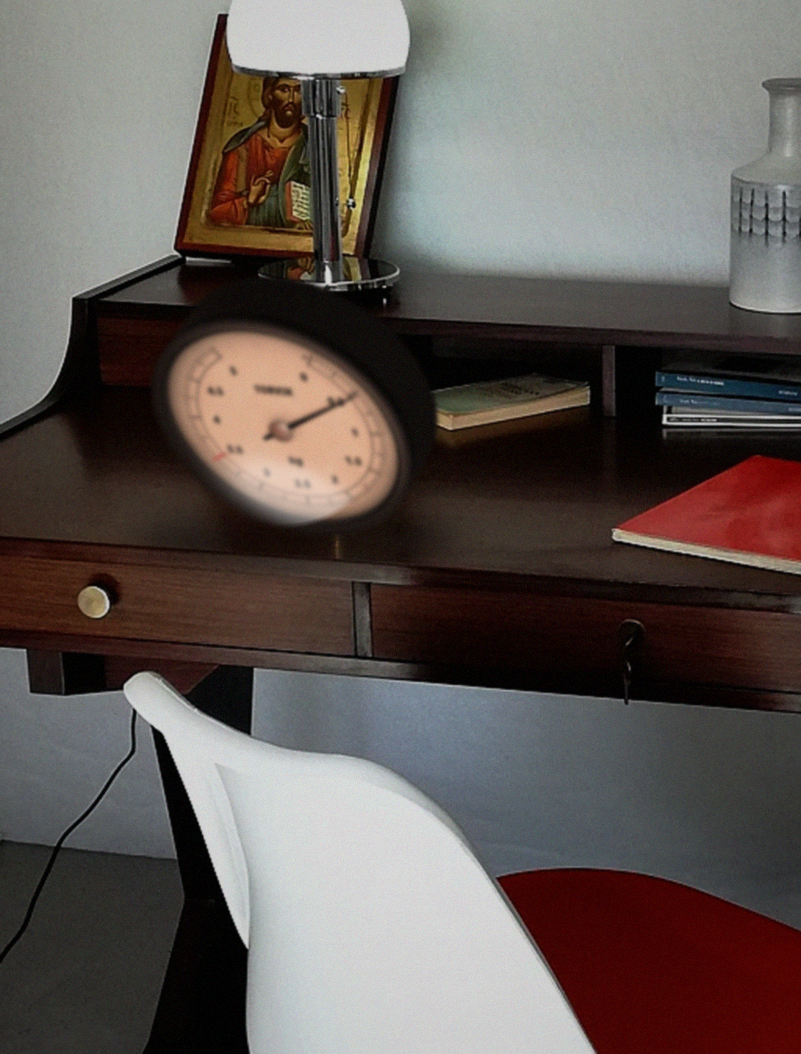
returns 0.5kg
